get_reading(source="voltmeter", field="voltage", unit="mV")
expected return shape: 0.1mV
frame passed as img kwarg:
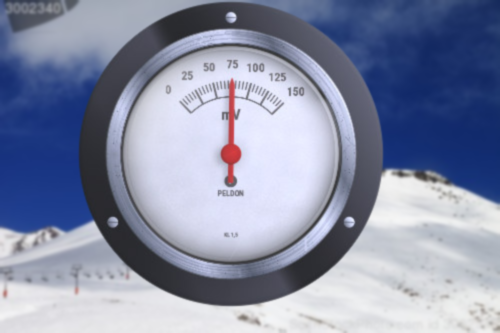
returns 75mV
